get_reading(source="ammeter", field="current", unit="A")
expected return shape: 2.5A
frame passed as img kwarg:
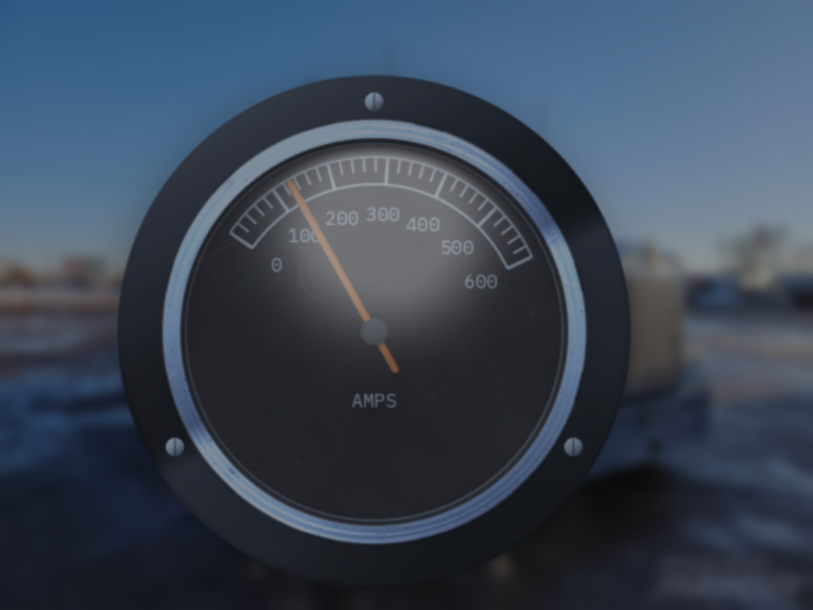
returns 130A
